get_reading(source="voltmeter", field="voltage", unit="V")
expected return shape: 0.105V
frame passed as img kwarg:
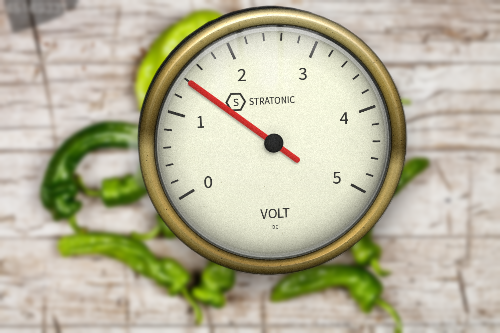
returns 1.4V
